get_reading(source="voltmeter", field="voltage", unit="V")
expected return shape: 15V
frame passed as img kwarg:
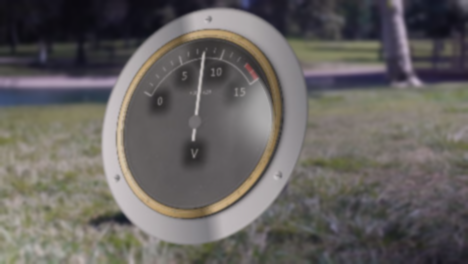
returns 8V
